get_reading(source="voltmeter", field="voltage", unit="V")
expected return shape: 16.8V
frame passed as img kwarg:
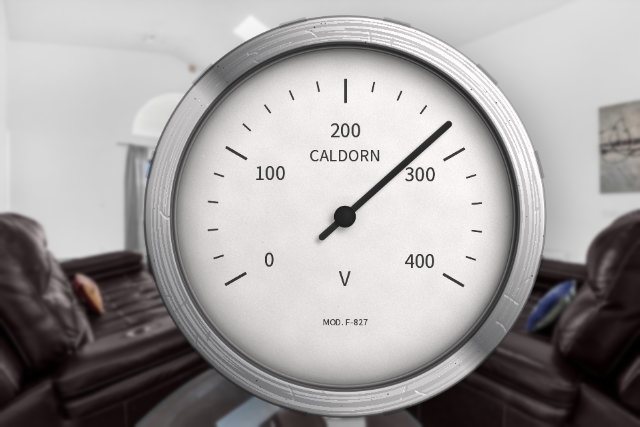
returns 280V
